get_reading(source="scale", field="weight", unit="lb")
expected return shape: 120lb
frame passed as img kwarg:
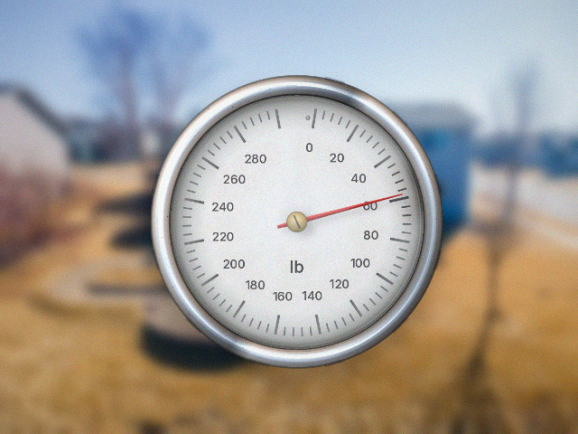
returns 58lb
